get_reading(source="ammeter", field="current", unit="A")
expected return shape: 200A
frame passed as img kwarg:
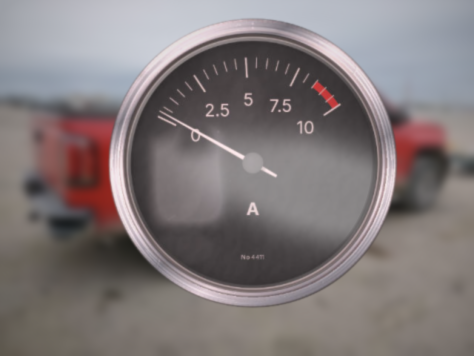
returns 0.25A
